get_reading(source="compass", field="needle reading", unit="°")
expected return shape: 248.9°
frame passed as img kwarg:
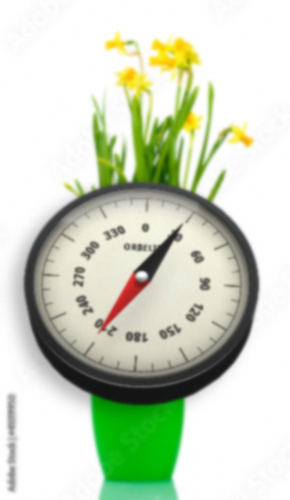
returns 210°
